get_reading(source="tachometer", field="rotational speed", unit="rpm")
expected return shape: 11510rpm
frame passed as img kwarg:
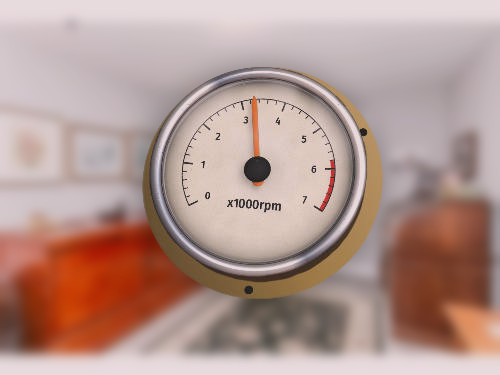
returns 3300rpm
